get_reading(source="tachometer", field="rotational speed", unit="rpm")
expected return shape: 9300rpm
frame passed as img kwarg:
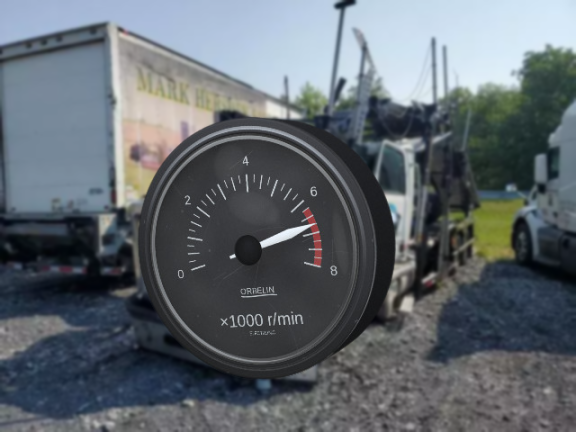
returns 6750rpm
